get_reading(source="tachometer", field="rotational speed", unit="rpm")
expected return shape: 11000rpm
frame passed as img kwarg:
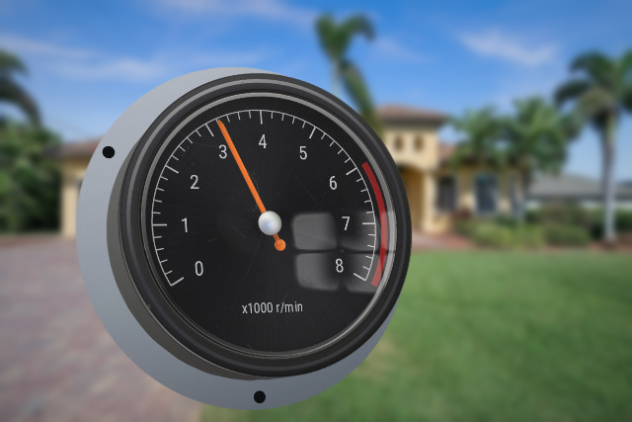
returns 3200rpm
